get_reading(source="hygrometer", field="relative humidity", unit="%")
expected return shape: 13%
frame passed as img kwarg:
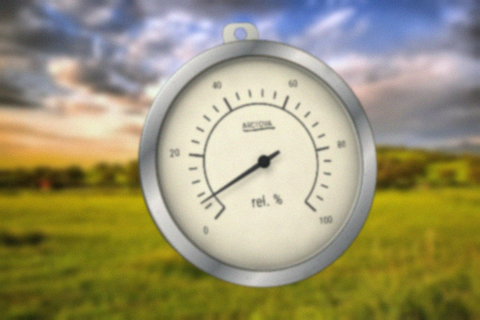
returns 6%
